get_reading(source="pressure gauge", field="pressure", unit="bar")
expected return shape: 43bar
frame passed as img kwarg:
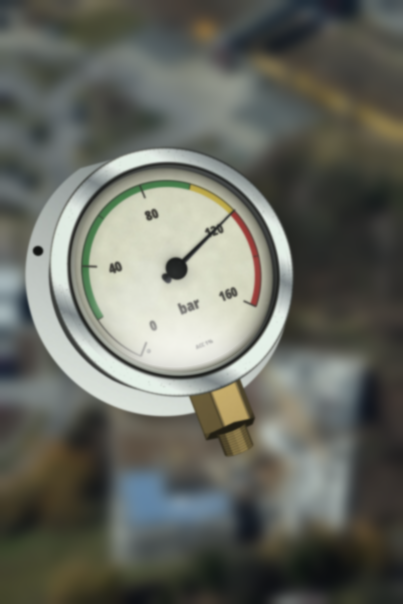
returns 120bar
